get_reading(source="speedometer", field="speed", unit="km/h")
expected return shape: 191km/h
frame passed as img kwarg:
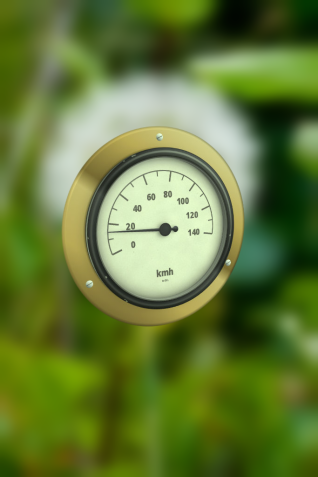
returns 15km/h
